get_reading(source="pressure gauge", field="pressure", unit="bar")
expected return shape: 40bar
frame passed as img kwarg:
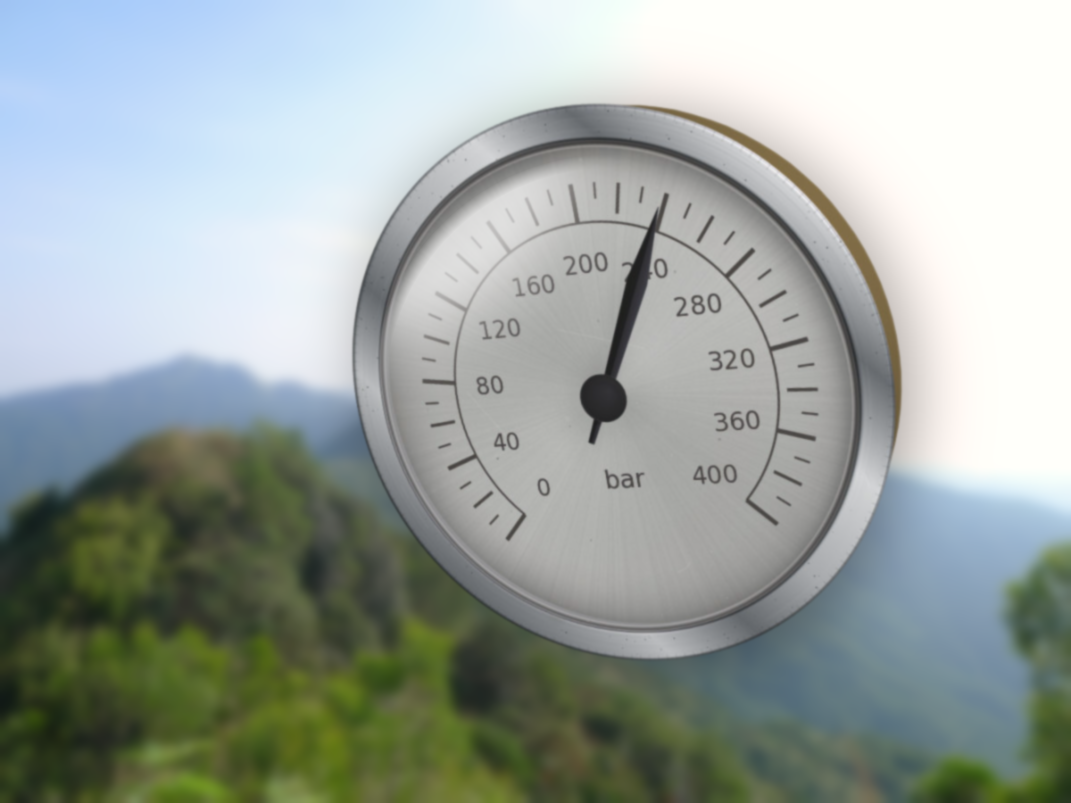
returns 240bar
